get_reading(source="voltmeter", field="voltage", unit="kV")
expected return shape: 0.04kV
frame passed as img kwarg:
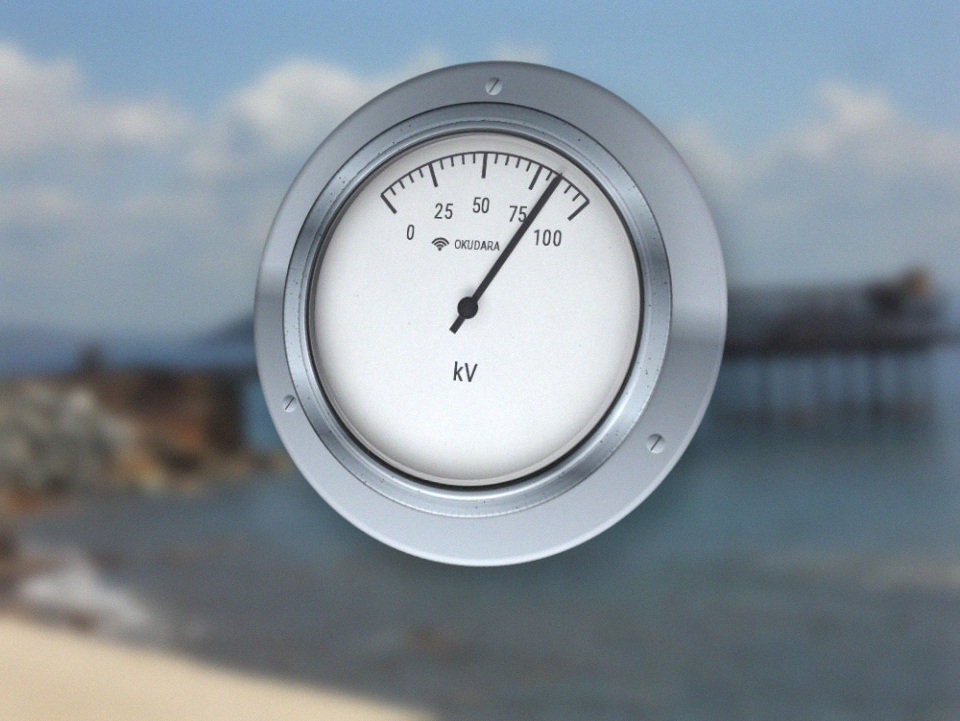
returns 85kV
